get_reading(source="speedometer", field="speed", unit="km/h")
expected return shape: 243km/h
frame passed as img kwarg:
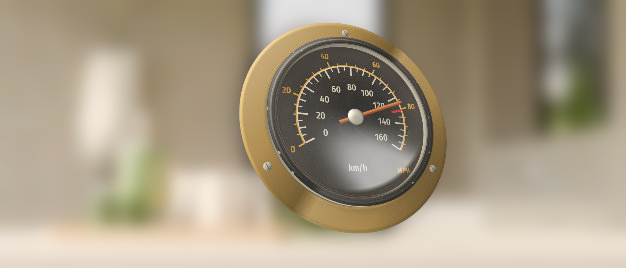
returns 125km/h
